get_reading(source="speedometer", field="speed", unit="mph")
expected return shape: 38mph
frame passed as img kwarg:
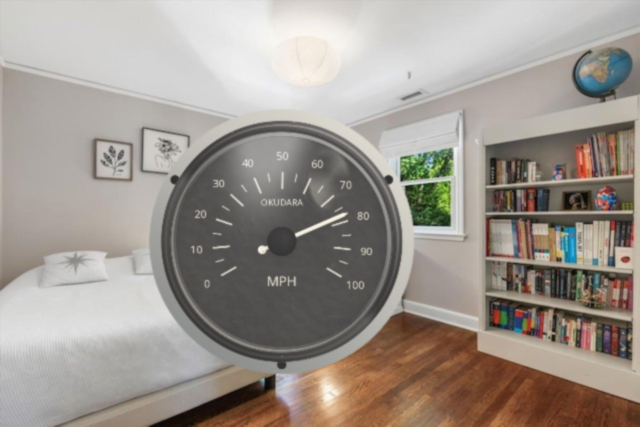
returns 77.5mph
